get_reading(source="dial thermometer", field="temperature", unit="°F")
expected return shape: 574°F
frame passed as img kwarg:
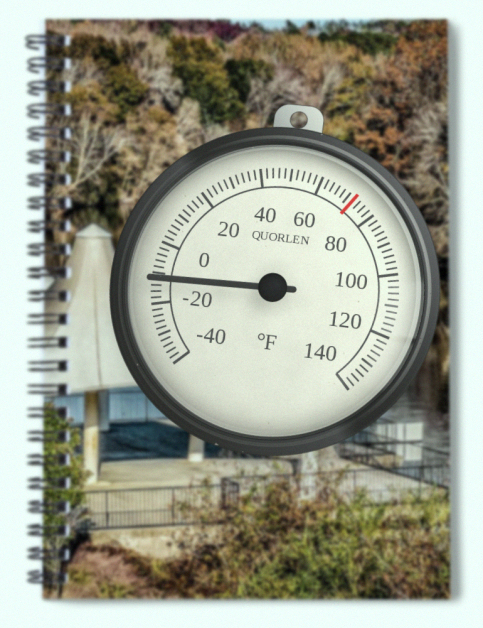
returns -12°F
